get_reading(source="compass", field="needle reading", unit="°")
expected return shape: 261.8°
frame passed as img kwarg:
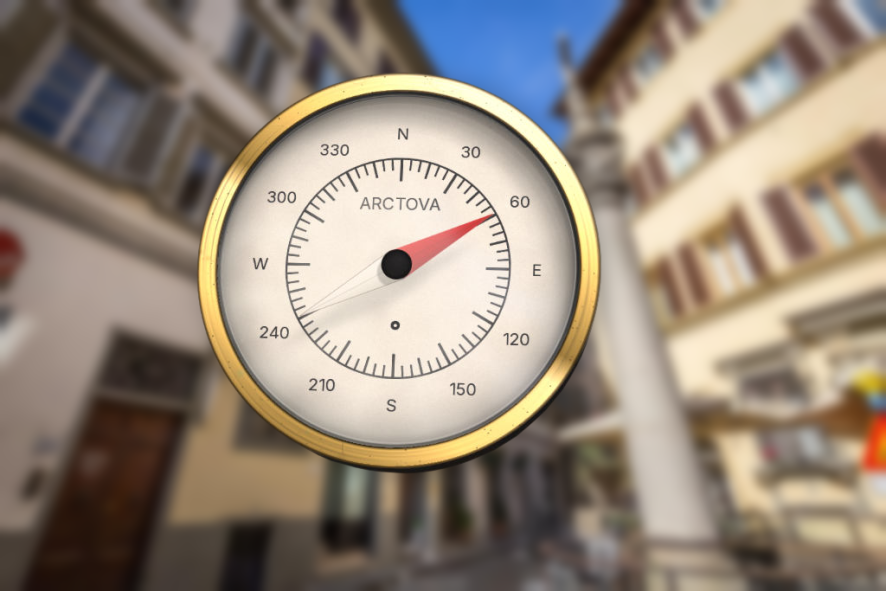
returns 60°
